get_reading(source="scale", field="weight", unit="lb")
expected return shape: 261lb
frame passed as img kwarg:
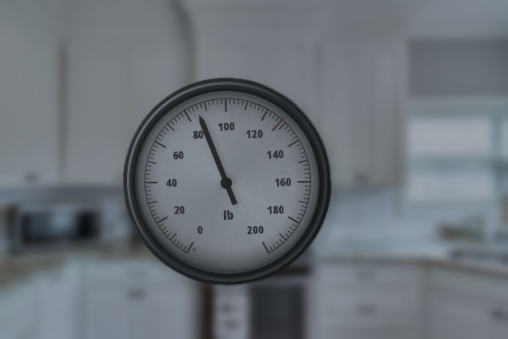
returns 86lb
